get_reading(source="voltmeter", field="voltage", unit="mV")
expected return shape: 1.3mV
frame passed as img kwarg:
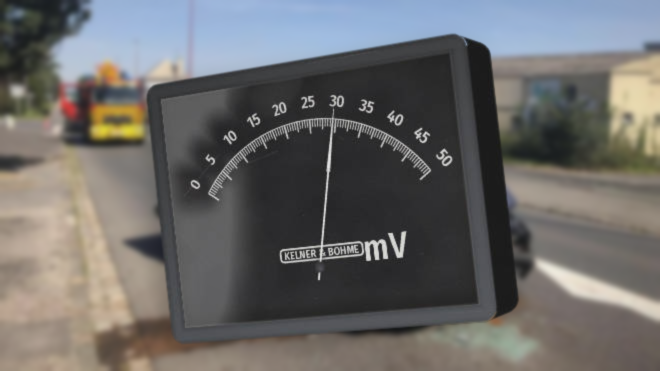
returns 30mV
